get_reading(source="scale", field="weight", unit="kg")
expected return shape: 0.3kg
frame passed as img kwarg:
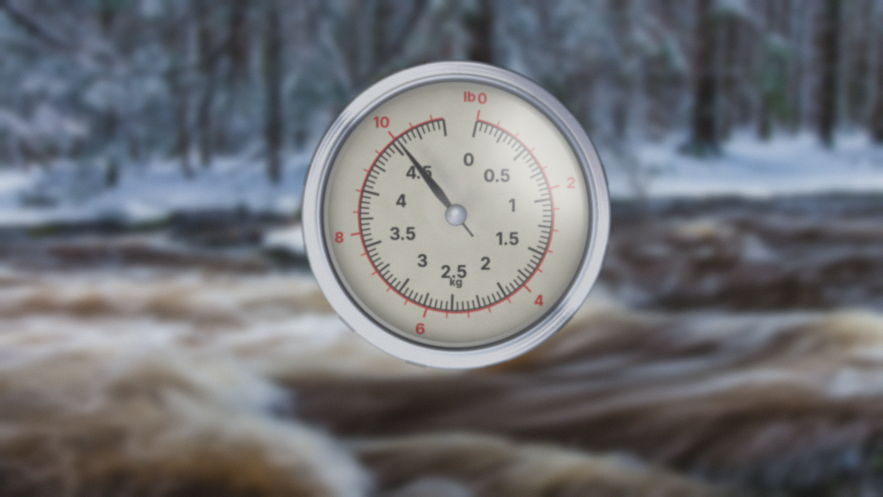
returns 4.55kg
